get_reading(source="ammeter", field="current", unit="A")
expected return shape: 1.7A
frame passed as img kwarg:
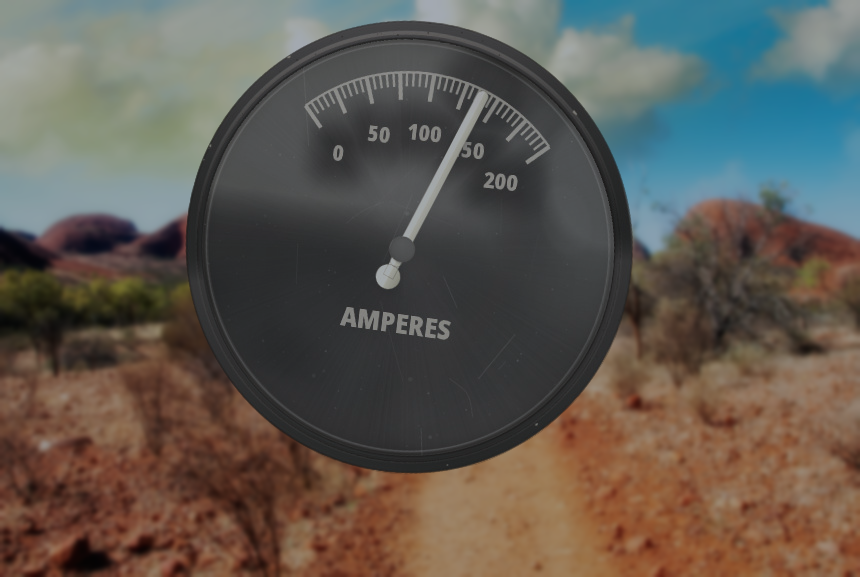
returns 140A
